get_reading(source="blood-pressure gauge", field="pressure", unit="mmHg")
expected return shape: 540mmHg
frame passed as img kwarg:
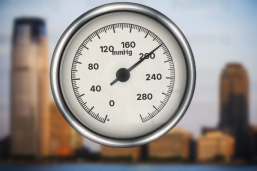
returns 200mmHg
